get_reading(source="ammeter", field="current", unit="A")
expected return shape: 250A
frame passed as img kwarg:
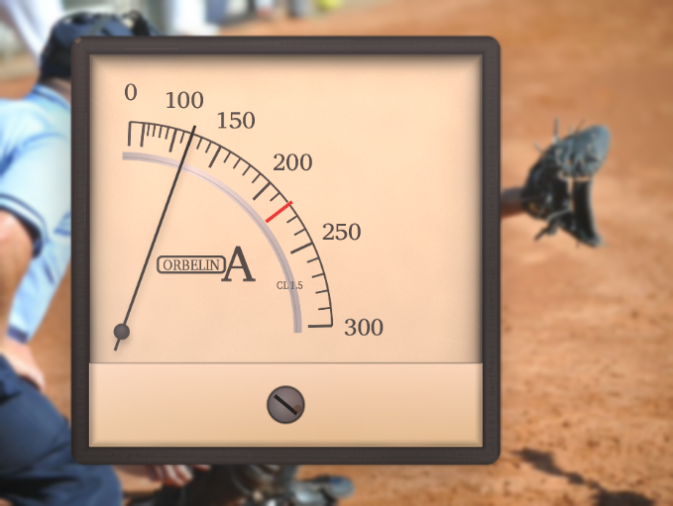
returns 120A
